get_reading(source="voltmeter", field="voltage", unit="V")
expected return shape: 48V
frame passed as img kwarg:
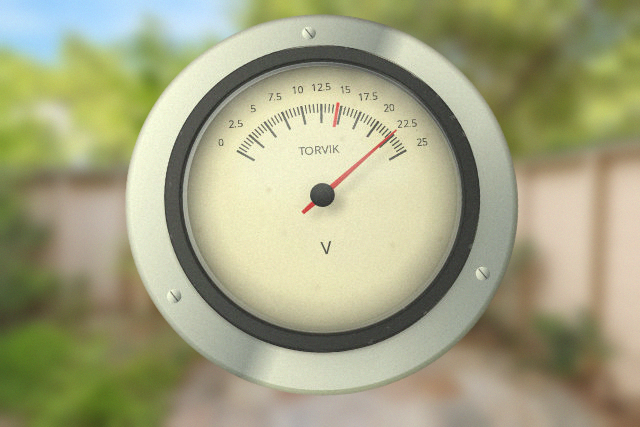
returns 22.5V
